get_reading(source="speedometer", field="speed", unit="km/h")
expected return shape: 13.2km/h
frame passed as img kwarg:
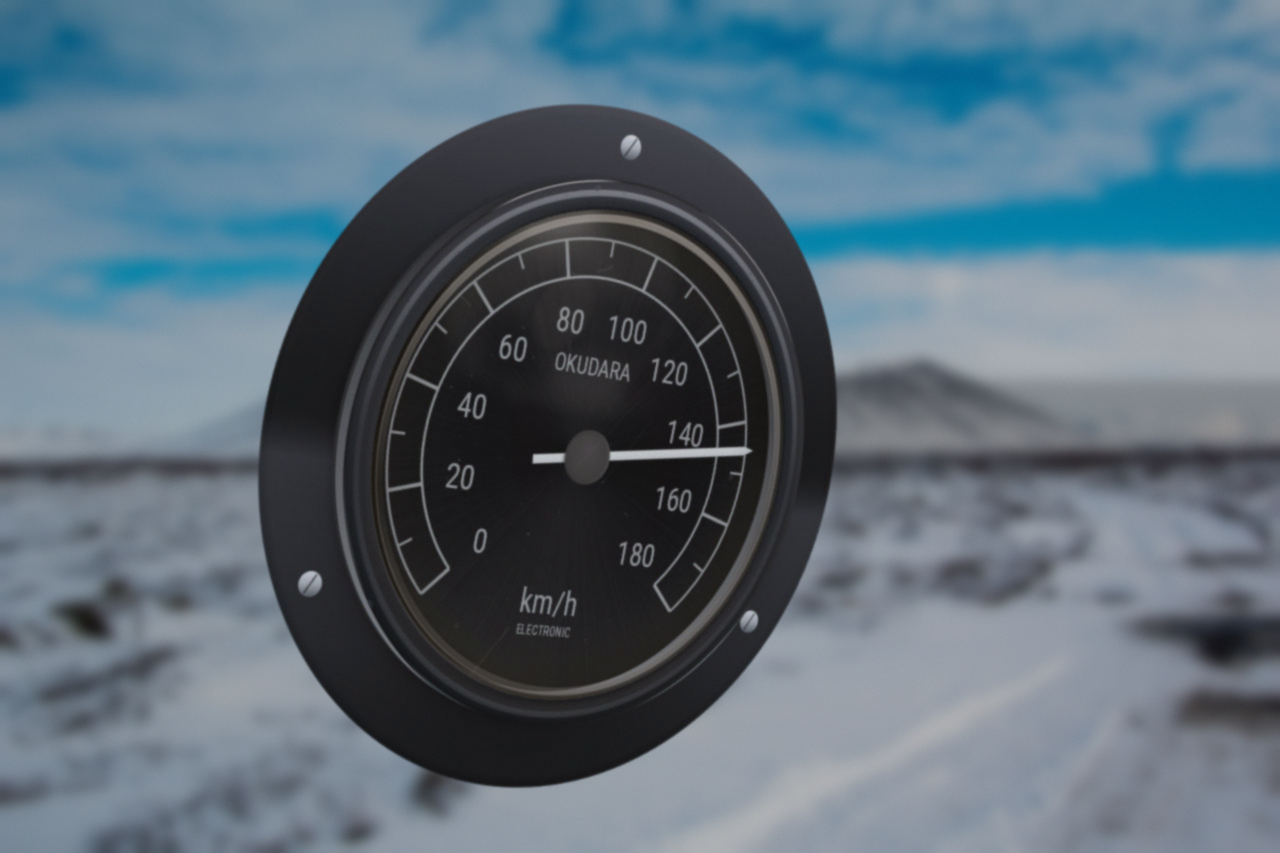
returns 145km/h
